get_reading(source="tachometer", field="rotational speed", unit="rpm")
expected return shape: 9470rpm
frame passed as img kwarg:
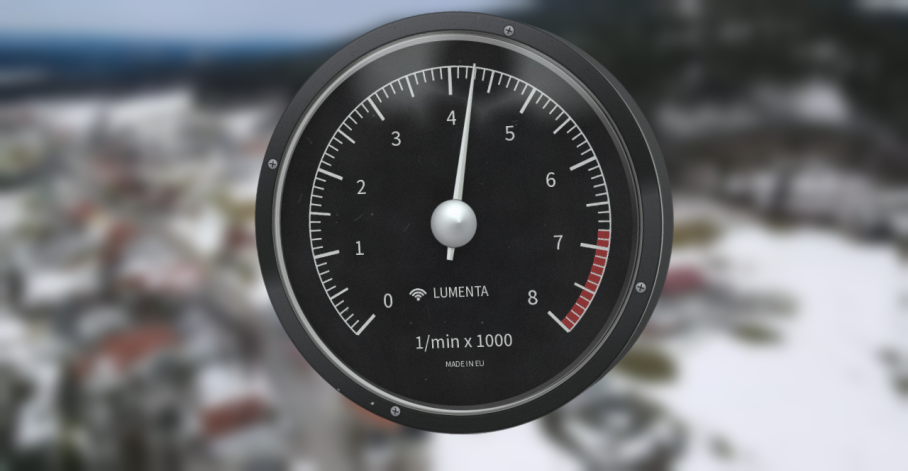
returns 4300rpm
